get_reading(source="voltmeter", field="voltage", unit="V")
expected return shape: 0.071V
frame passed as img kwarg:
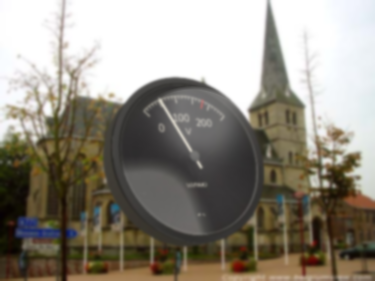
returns 50V
